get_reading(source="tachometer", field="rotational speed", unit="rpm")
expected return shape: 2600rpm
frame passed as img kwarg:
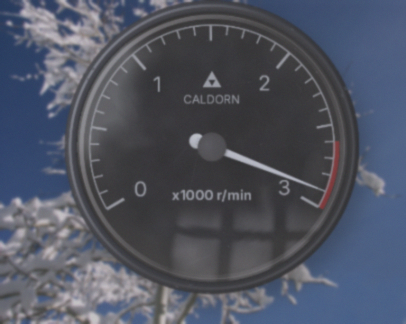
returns 2900rpm
